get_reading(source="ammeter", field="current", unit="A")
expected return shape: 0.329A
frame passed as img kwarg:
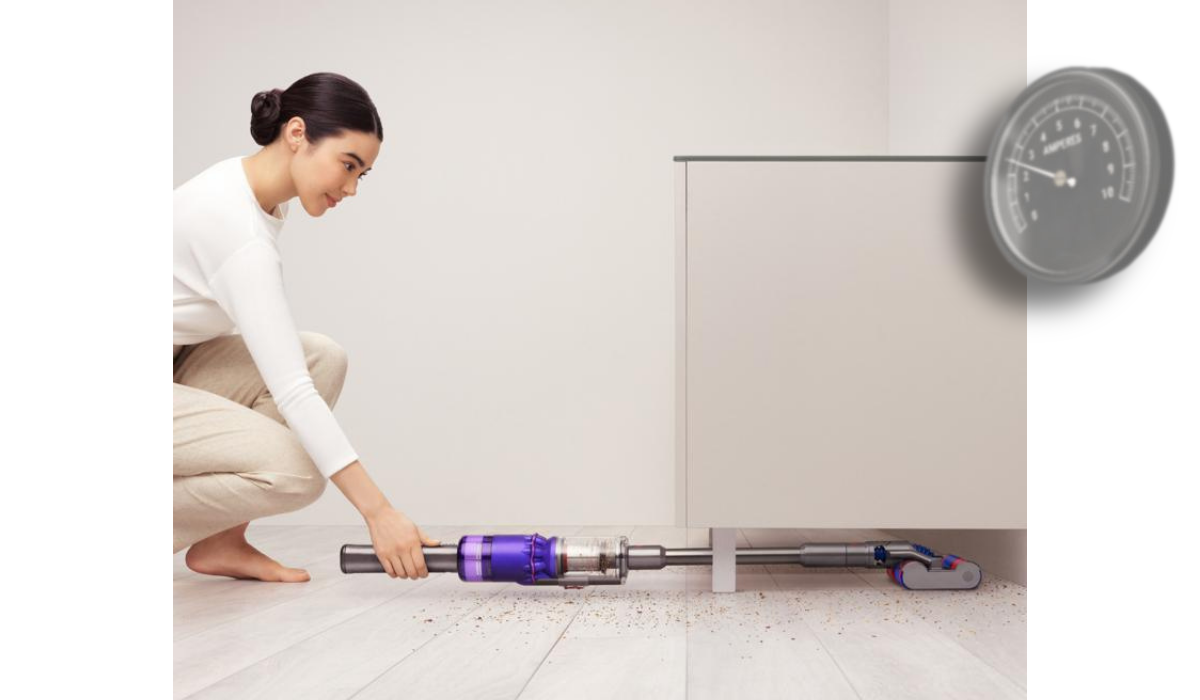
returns 2.5A
